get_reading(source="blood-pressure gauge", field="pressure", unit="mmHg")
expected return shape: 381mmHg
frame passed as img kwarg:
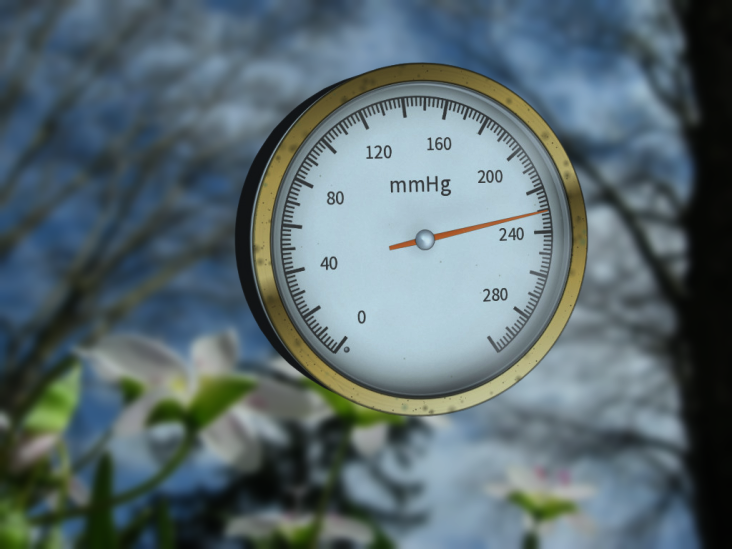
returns 230mmHg
